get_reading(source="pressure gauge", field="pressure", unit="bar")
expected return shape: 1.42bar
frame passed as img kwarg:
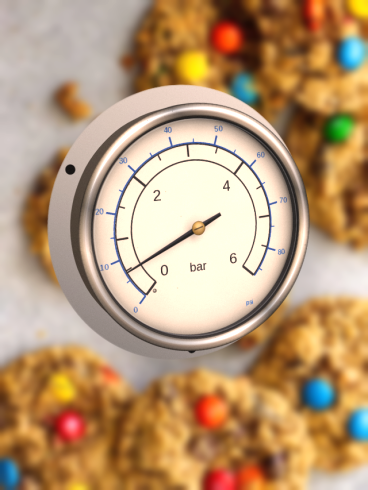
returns 0.5bar
